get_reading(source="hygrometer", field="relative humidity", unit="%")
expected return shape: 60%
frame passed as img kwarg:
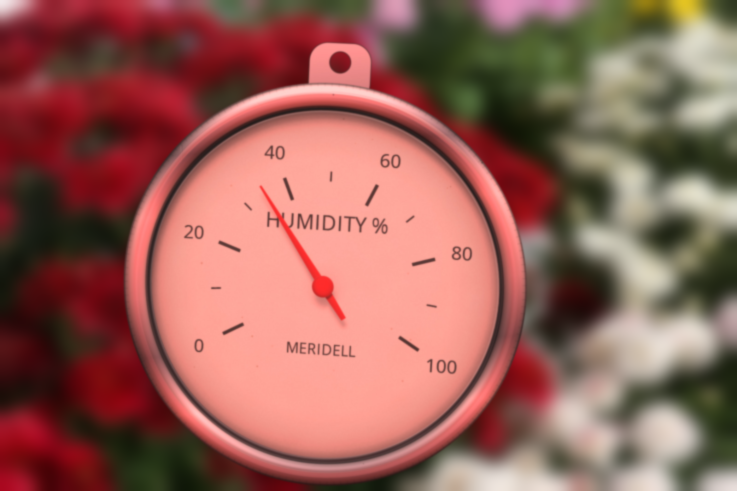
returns 35%
